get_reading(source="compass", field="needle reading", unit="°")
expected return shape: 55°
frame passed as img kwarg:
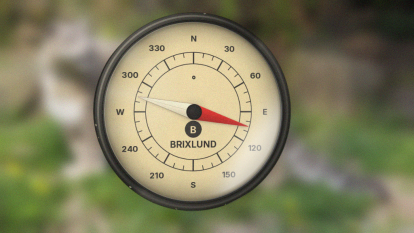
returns 105°
